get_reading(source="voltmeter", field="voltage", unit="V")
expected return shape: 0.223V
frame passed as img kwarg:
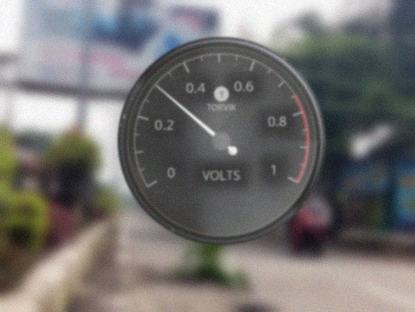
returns 0.3V
